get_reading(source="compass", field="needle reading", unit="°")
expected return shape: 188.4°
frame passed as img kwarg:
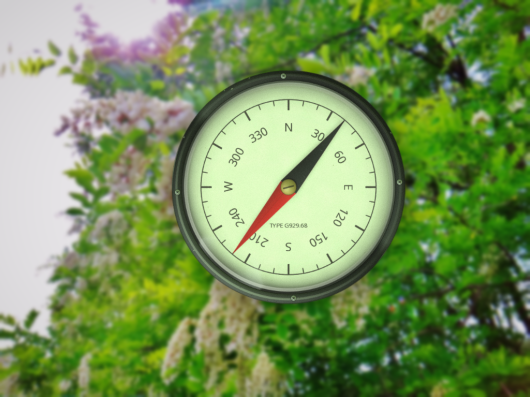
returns 220°
